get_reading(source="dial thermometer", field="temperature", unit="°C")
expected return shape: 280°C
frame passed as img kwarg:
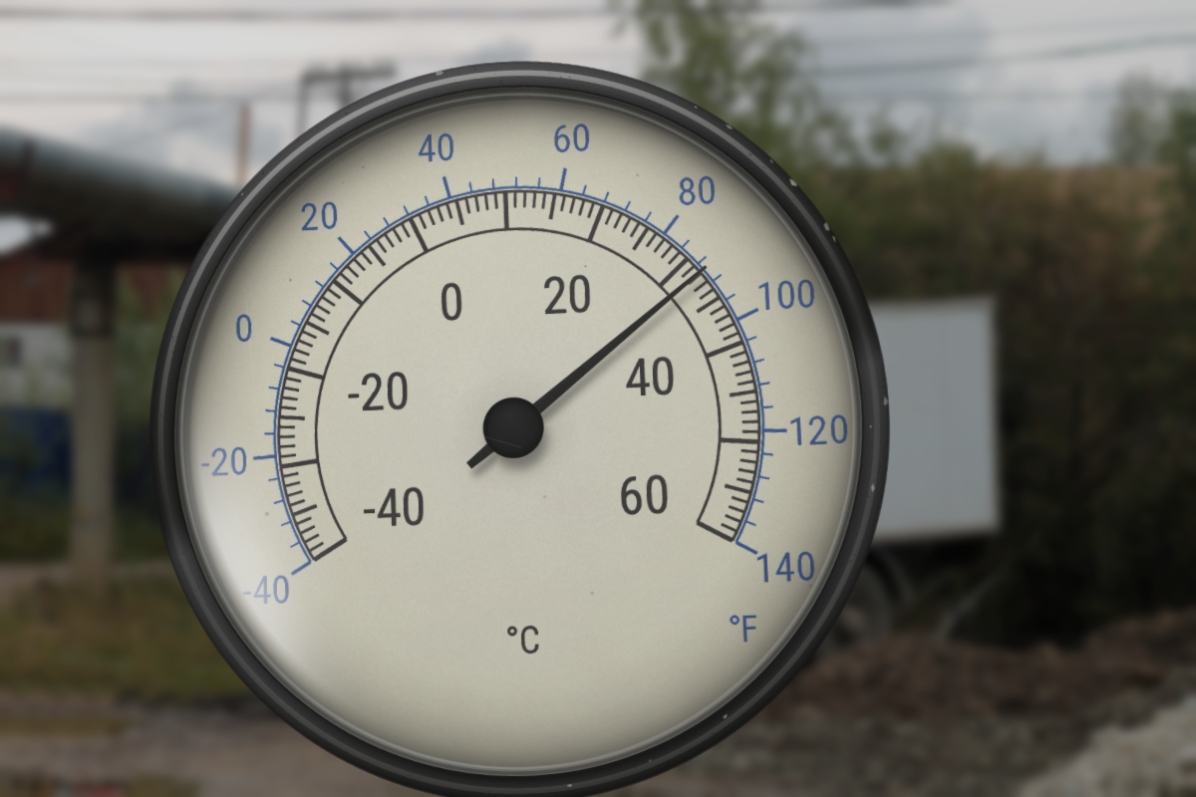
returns 32°C
